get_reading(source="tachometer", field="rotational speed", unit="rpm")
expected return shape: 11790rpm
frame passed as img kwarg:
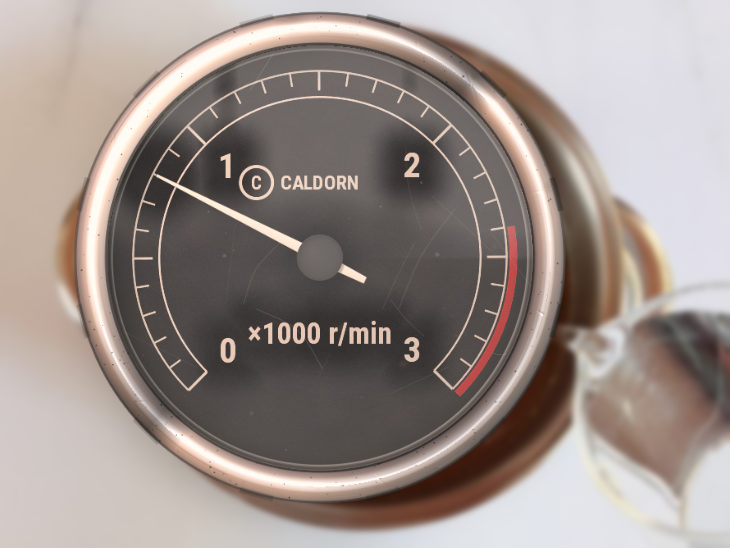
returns 800rpm
